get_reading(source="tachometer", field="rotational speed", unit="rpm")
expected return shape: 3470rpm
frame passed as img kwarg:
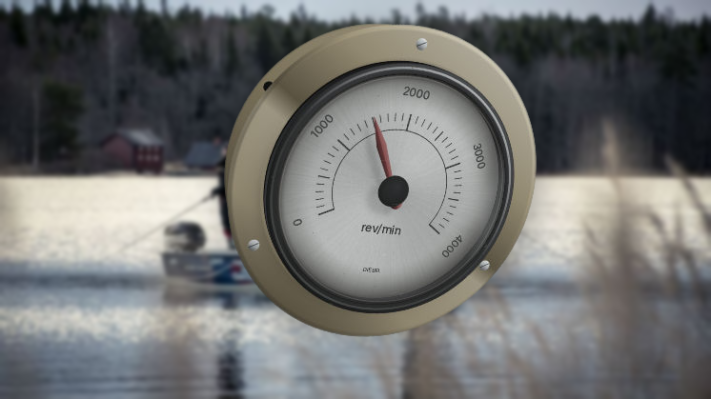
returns 1500rpm
